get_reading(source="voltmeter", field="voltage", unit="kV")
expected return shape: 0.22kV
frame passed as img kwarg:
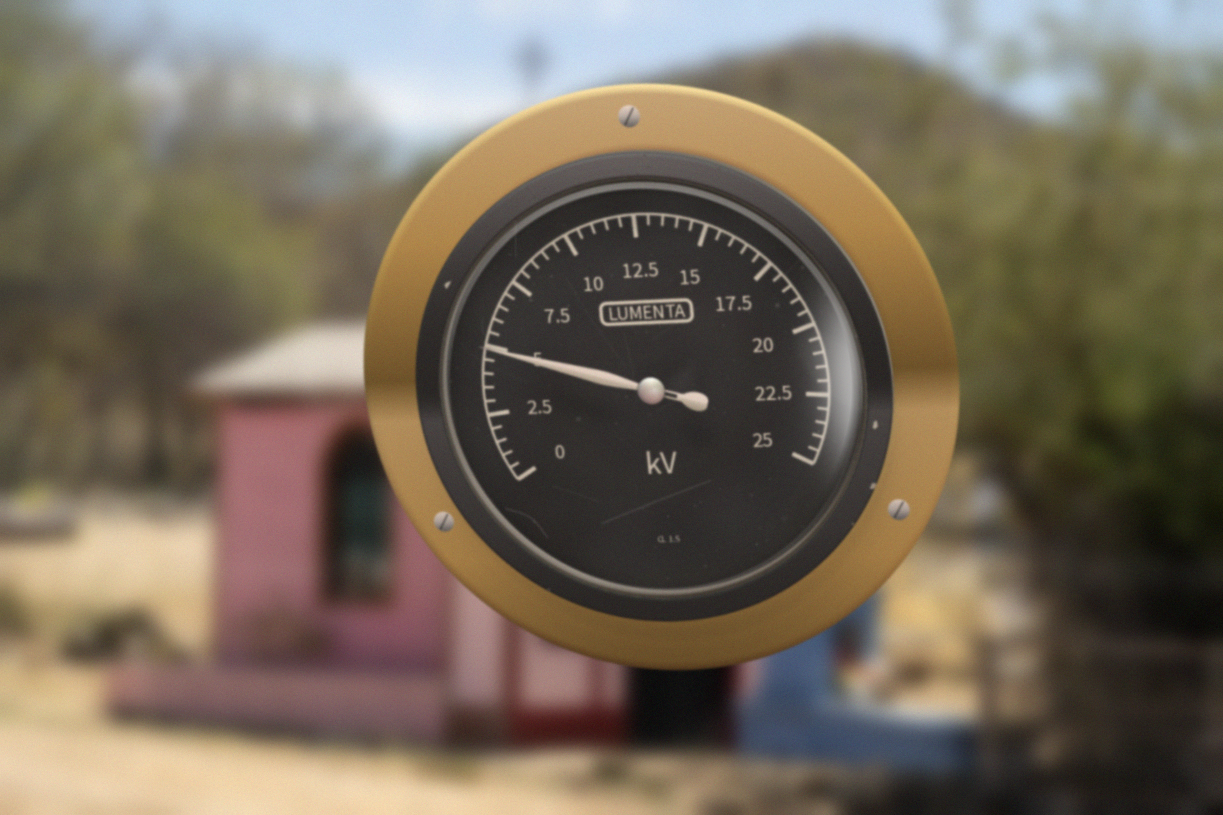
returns 5kV
